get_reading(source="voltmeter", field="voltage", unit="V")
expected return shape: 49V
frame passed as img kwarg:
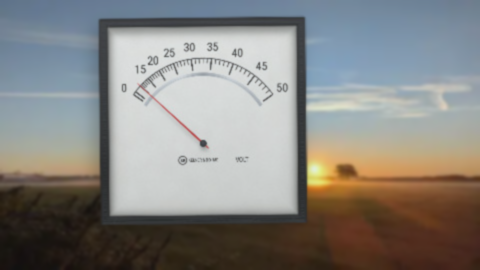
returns 10V
